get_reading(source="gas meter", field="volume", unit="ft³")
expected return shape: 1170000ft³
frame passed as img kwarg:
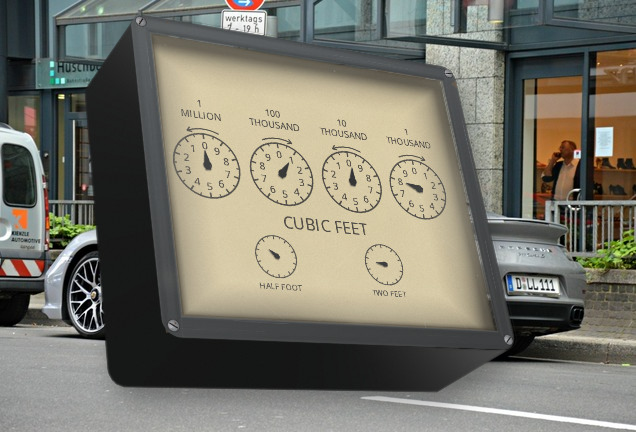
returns 9800ft³
